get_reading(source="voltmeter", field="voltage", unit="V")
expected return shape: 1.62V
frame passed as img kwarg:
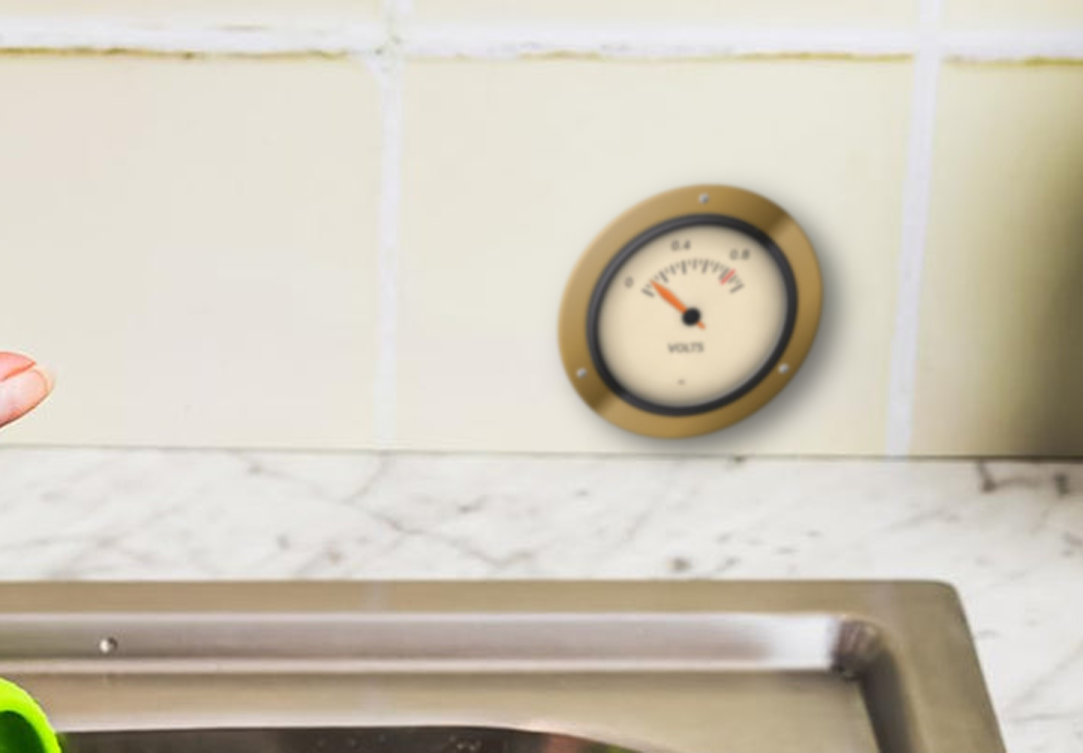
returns 0.1V
